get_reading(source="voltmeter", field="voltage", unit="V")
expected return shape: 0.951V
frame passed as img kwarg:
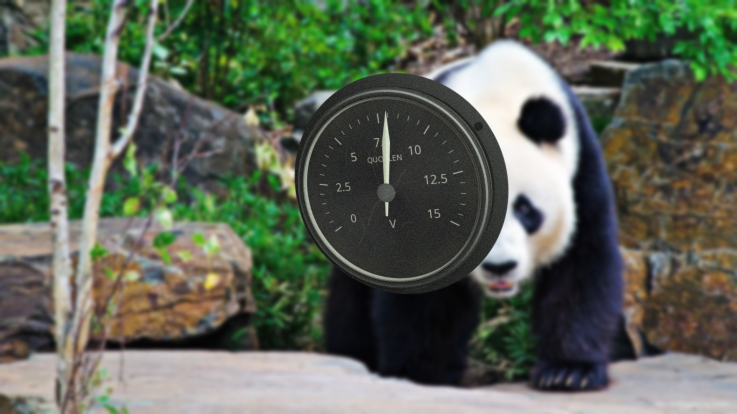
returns 8V
